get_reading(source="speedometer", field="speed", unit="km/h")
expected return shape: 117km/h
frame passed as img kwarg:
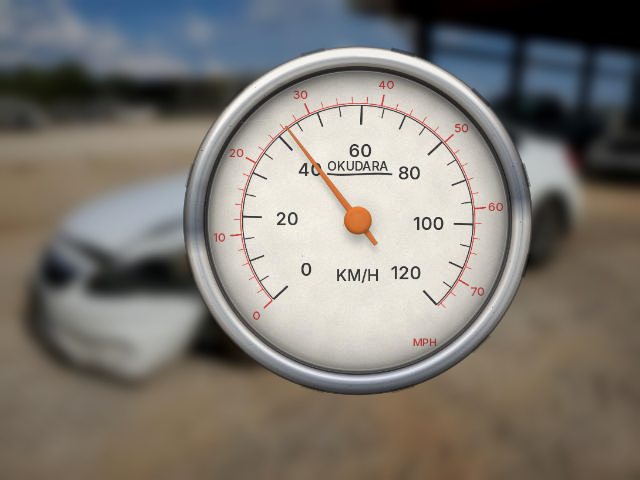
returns 42.5km/h
